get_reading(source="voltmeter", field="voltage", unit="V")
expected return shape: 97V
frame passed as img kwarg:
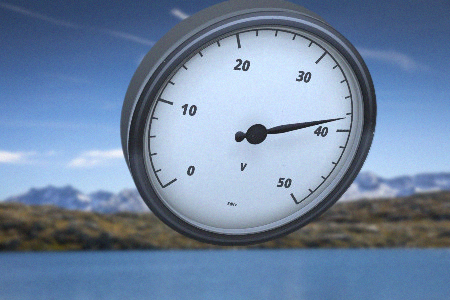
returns 38V
